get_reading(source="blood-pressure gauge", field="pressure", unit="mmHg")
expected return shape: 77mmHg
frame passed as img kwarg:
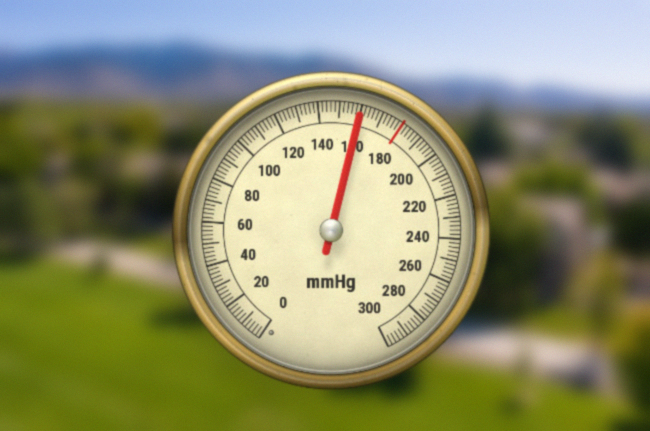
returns 160mmHg
